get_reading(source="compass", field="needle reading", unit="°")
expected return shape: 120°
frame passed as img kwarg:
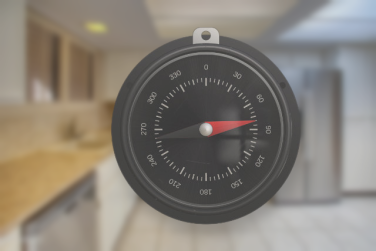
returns 80°
